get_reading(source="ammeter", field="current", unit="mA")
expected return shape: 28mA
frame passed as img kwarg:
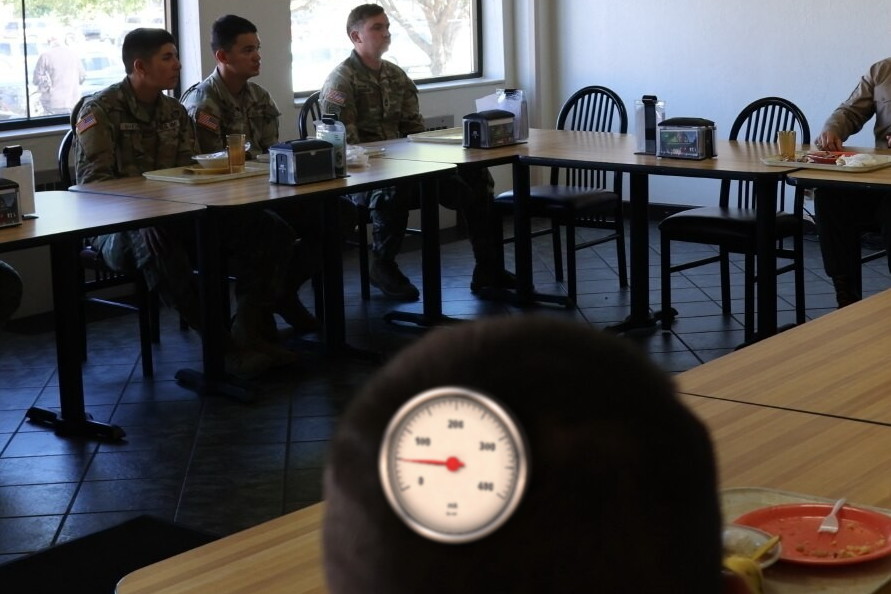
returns 50mA
